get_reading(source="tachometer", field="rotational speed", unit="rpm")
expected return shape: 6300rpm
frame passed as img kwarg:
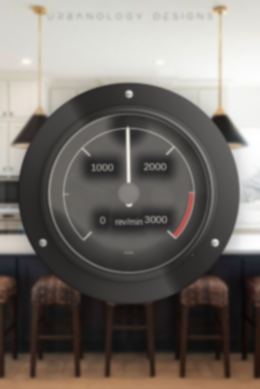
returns 1500rpm
